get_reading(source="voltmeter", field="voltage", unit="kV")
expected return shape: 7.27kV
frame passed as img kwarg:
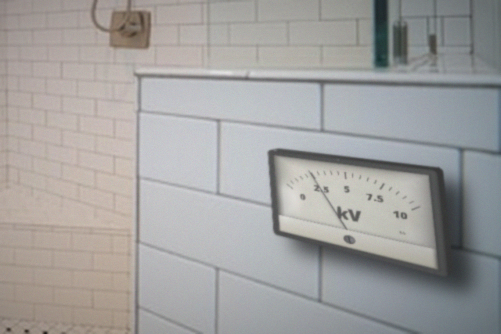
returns 2.5kV
